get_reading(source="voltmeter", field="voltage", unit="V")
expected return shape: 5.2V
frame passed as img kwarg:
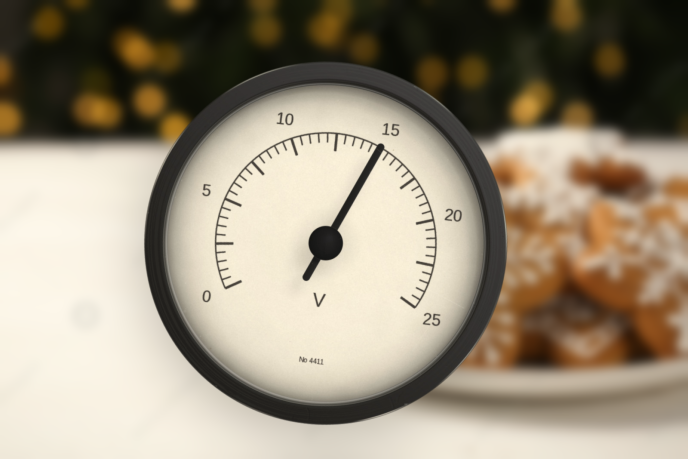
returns 15V
